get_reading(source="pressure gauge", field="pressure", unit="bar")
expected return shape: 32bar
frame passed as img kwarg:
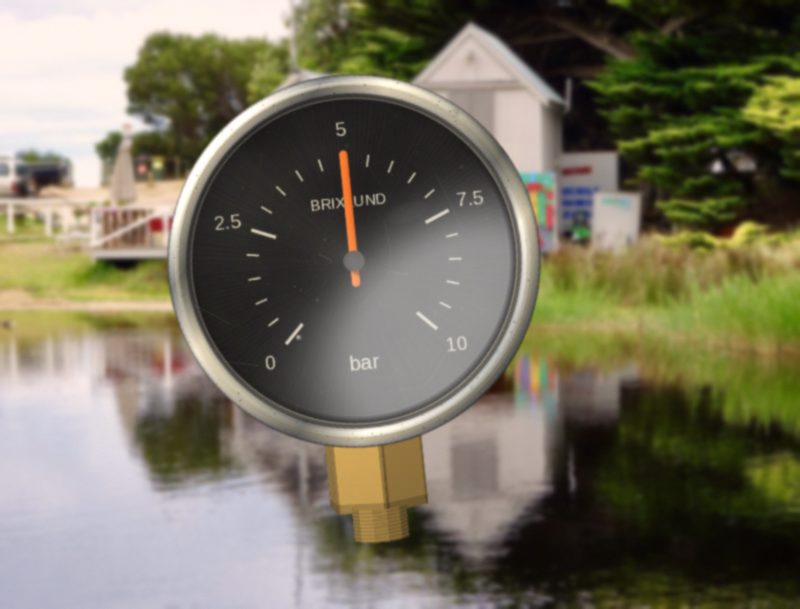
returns 5bar
